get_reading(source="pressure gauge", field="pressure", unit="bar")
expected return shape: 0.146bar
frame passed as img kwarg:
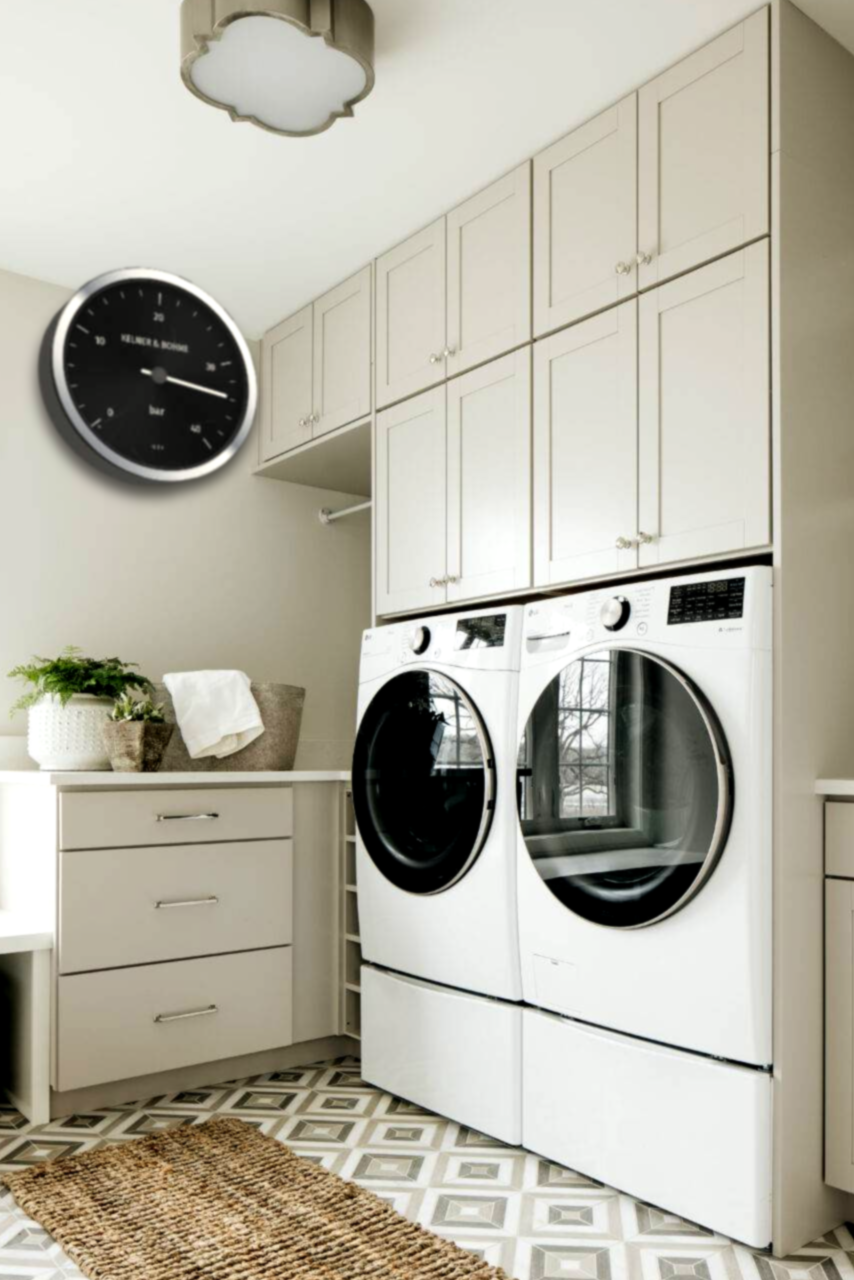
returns 34bar
